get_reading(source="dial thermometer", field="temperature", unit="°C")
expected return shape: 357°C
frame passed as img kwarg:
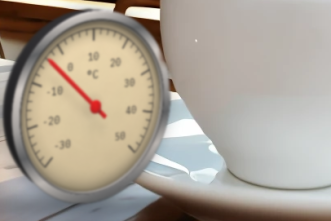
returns -4°C
